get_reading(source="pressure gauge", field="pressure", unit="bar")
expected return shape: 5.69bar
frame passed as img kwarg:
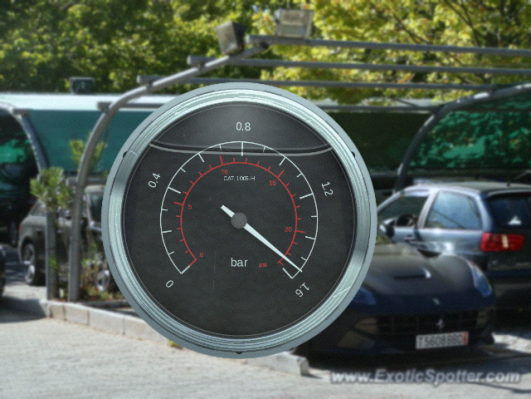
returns 1.55bar
